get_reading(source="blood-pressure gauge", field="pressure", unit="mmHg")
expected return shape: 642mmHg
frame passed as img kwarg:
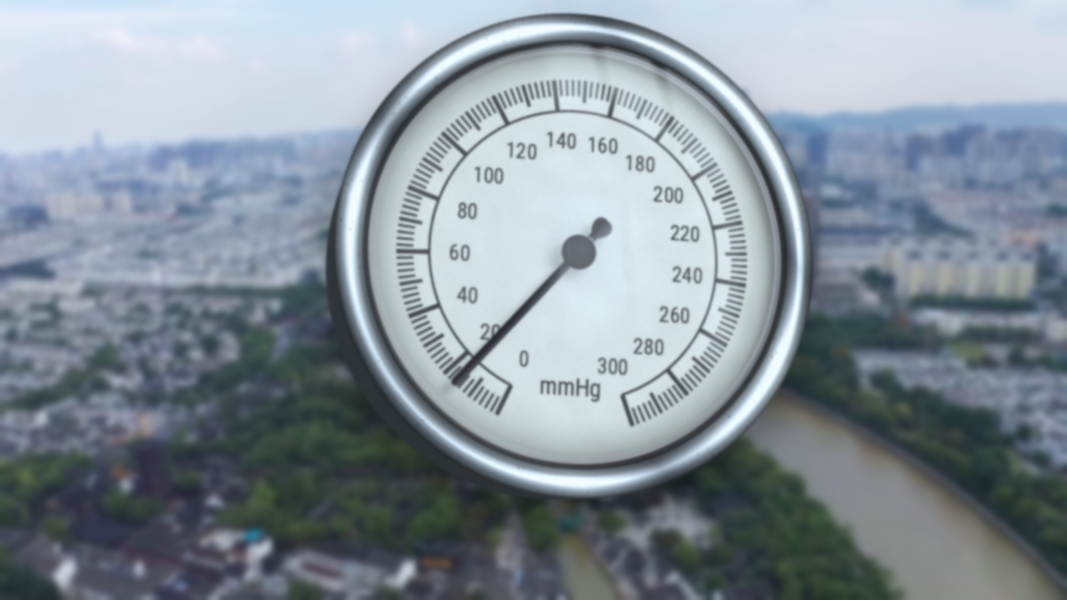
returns 16mmHg
